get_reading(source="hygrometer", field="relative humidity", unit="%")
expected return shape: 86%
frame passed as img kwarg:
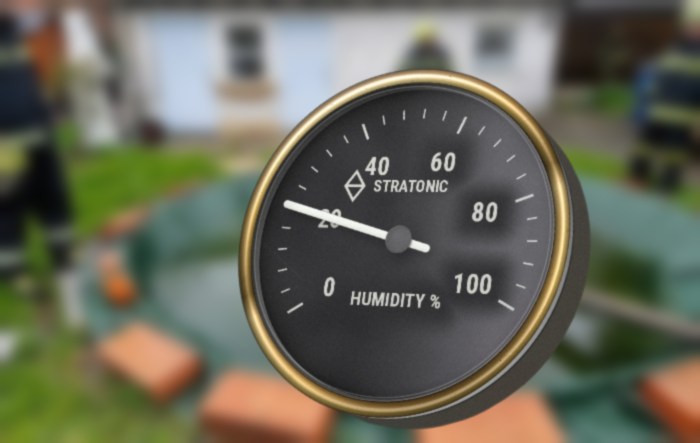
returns 20%
